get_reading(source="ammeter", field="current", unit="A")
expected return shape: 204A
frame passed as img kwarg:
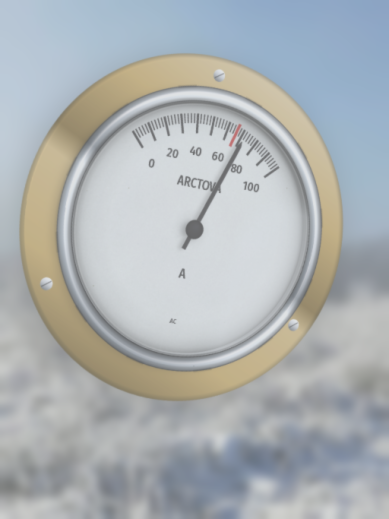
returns 70A
